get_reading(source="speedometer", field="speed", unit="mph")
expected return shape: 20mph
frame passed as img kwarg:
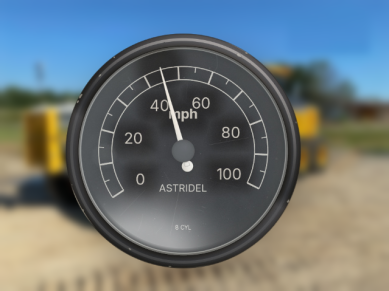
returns 45mph
